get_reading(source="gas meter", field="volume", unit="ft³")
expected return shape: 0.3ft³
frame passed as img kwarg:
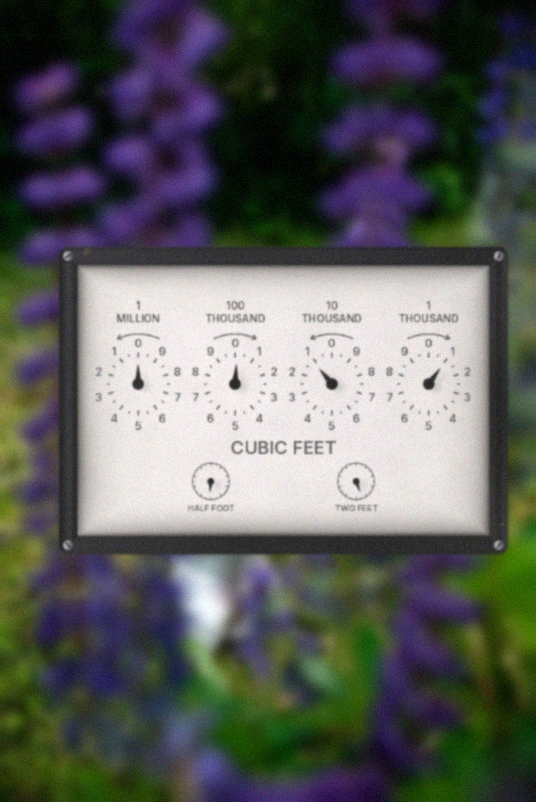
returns 1100ft³
